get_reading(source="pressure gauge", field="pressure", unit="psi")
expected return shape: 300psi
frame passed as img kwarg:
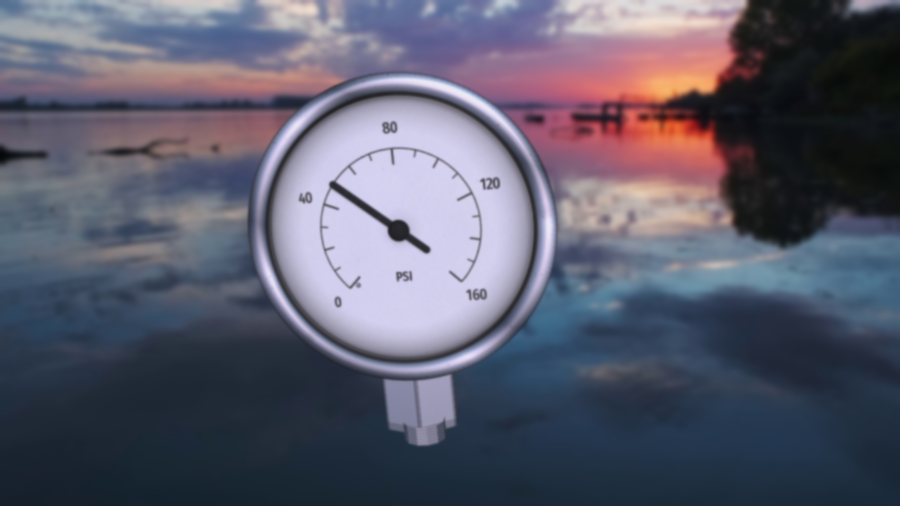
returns 50psi
